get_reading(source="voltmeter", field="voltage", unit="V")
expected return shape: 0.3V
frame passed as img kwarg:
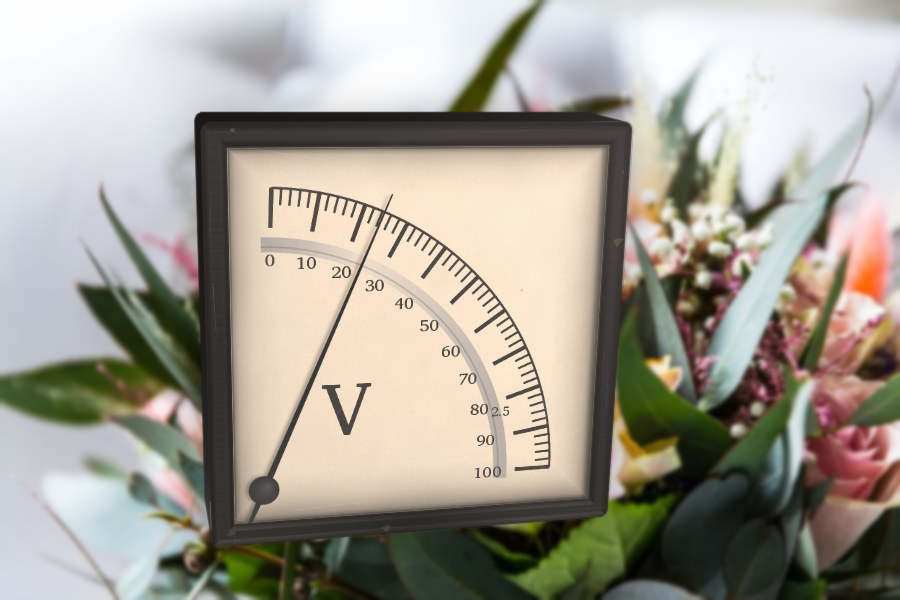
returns 24V
